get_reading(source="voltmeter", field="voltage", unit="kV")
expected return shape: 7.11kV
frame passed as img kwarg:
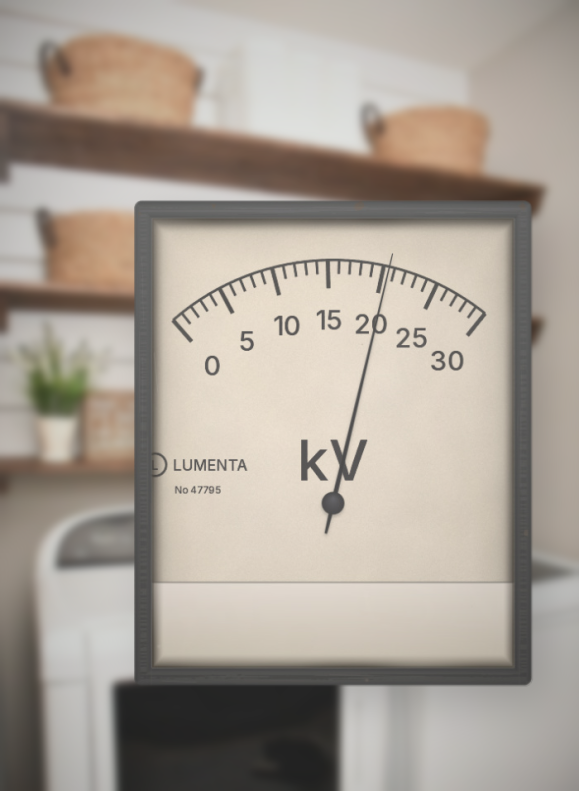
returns 20.5kV
